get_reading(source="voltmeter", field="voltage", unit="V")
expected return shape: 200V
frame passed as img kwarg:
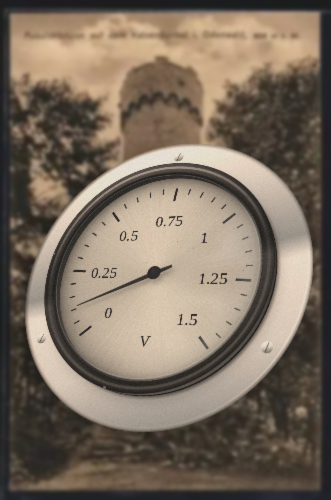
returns 0.1V
